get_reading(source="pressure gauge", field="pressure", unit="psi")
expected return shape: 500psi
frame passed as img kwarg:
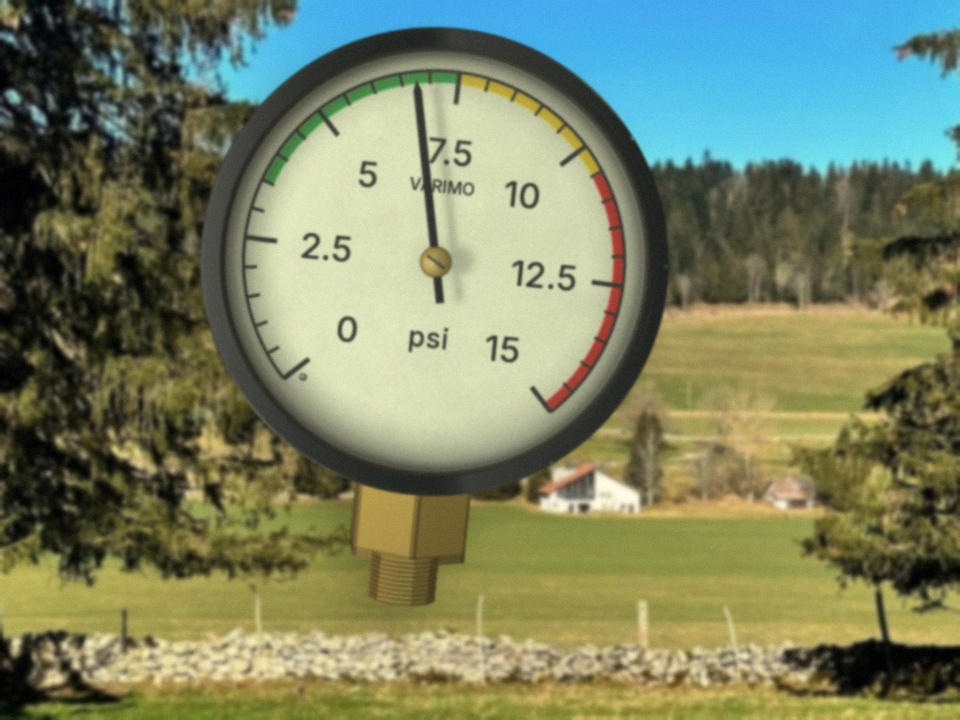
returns 6.75psi
